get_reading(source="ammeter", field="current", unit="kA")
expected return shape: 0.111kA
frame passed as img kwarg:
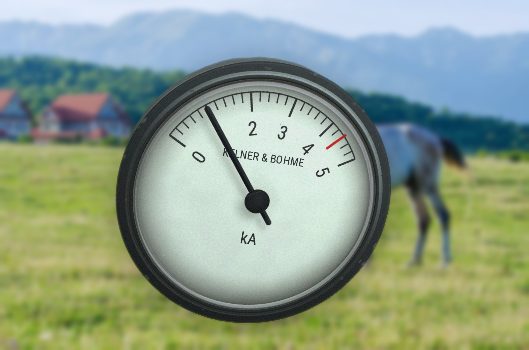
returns 1kA
